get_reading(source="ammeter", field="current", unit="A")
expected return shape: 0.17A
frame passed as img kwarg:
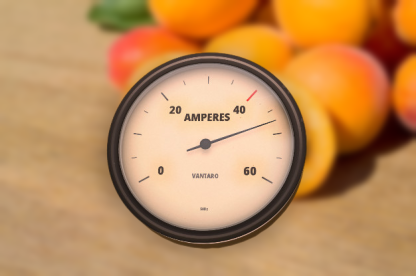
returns 47.5A
